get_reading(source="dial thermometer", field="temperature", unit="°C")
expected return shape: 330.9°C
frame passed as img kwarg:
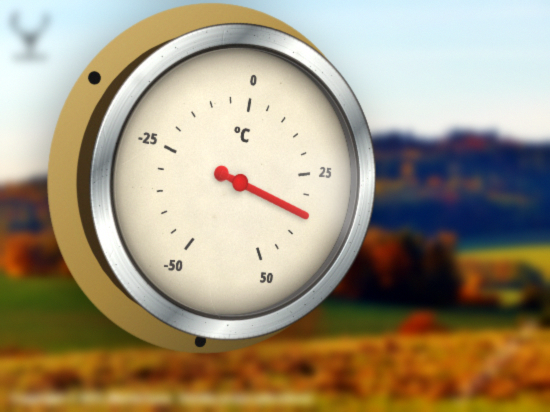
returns 35°C
